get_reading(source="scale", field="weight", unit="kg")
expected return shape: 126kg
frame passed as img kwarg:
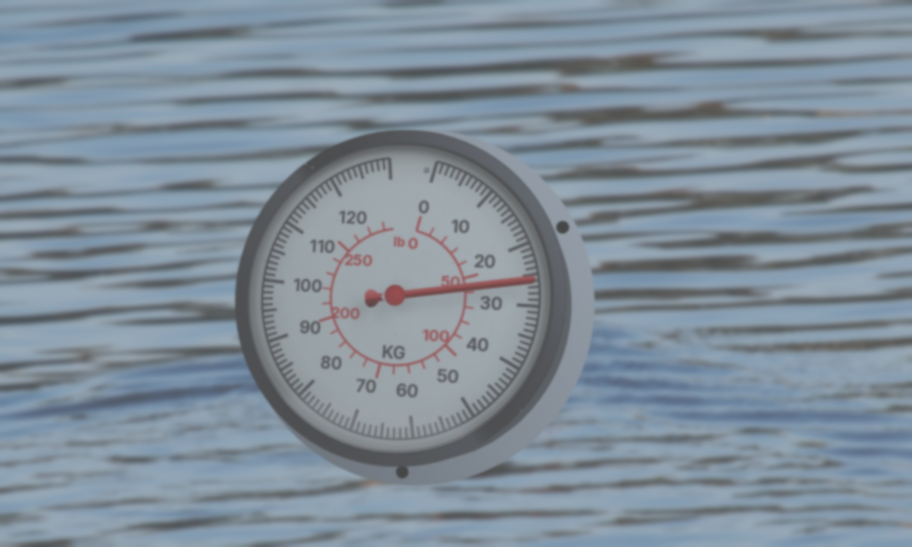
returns 26kg
